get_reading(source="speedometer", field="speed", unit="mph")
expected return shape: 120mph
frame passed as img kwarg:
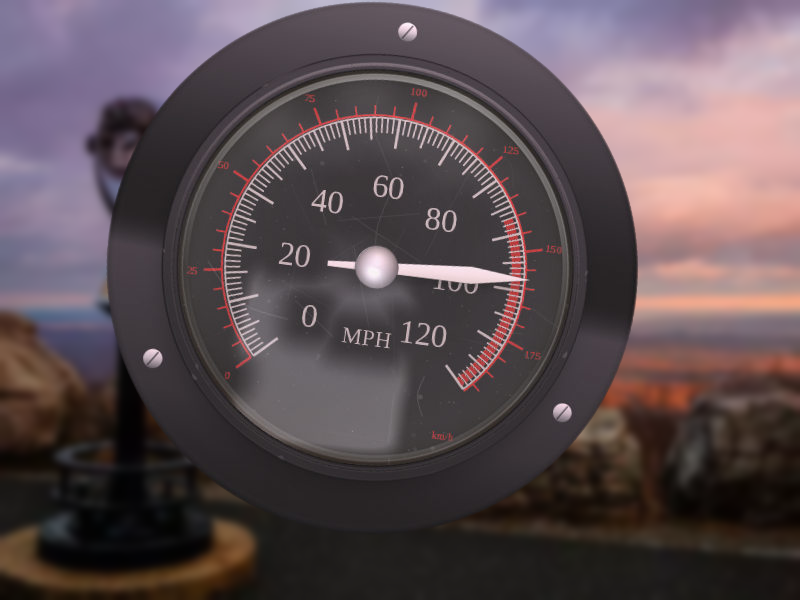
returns 98mph
